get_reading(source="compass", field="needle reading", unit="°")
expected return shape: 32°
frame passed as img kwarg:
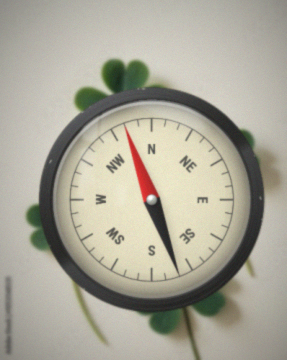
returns 340°
